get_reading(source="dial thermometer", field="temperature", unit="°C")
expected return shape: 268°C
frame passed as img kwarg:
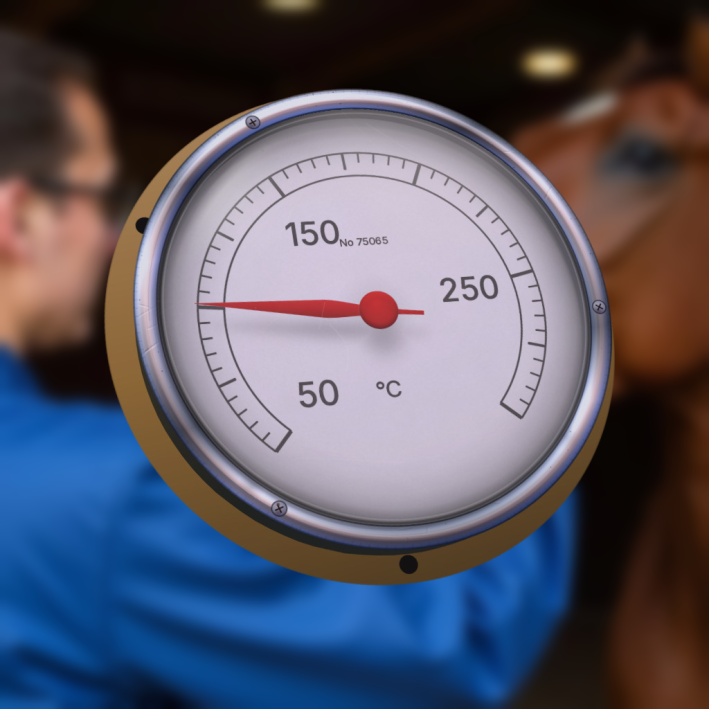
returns 100°C
